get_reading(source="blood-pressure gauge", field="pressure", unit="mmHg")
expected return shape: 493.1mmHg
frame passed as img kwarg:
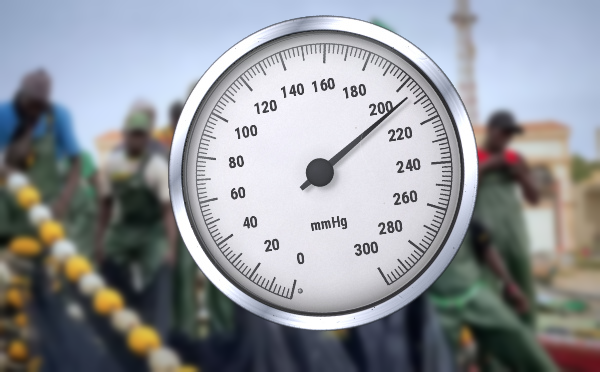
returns 206mmHg
